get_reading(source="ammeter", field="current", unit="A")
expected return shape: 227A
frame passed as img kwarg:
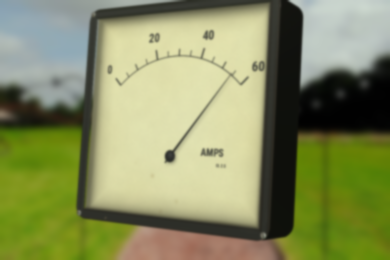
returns 55A
